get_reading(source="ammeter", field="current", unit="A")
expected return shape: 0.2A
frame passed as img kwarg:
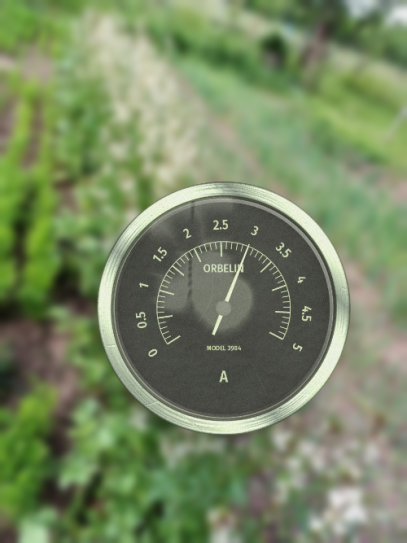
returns 3A
